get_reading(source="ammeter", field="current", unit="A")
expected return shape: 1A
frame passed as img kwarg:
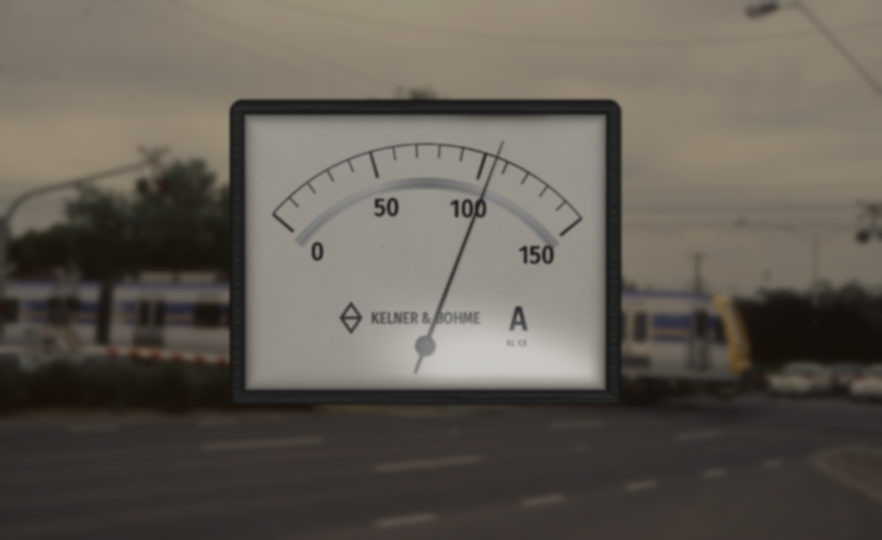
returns 105A
